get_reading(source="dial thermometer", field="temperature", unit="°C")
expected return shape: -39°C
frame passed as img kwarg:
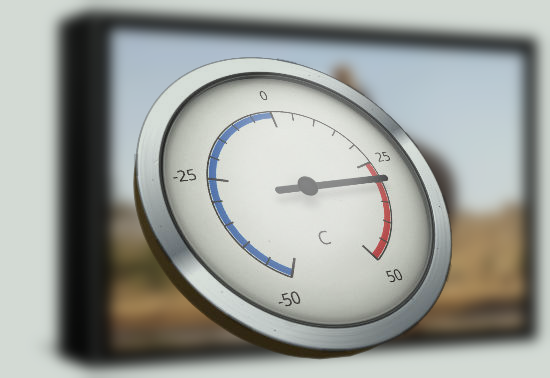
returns 30°C
